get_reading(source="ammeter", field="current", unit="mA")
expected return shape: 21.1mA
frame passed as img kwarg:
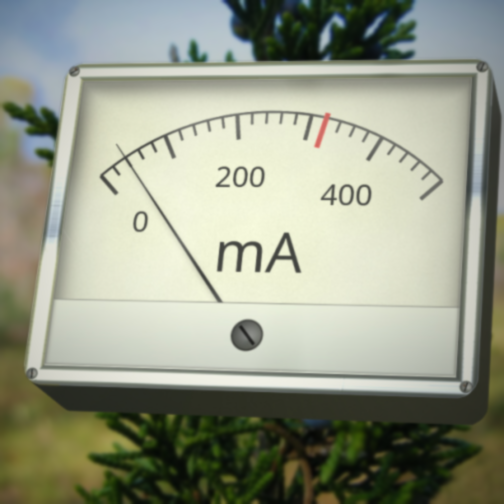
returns 40mA
